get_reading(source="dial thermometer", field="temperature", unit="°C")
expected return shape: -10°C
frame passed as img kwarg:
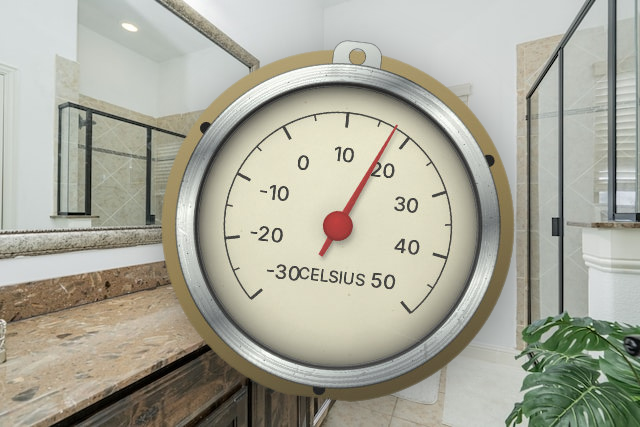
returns 17.5°C
